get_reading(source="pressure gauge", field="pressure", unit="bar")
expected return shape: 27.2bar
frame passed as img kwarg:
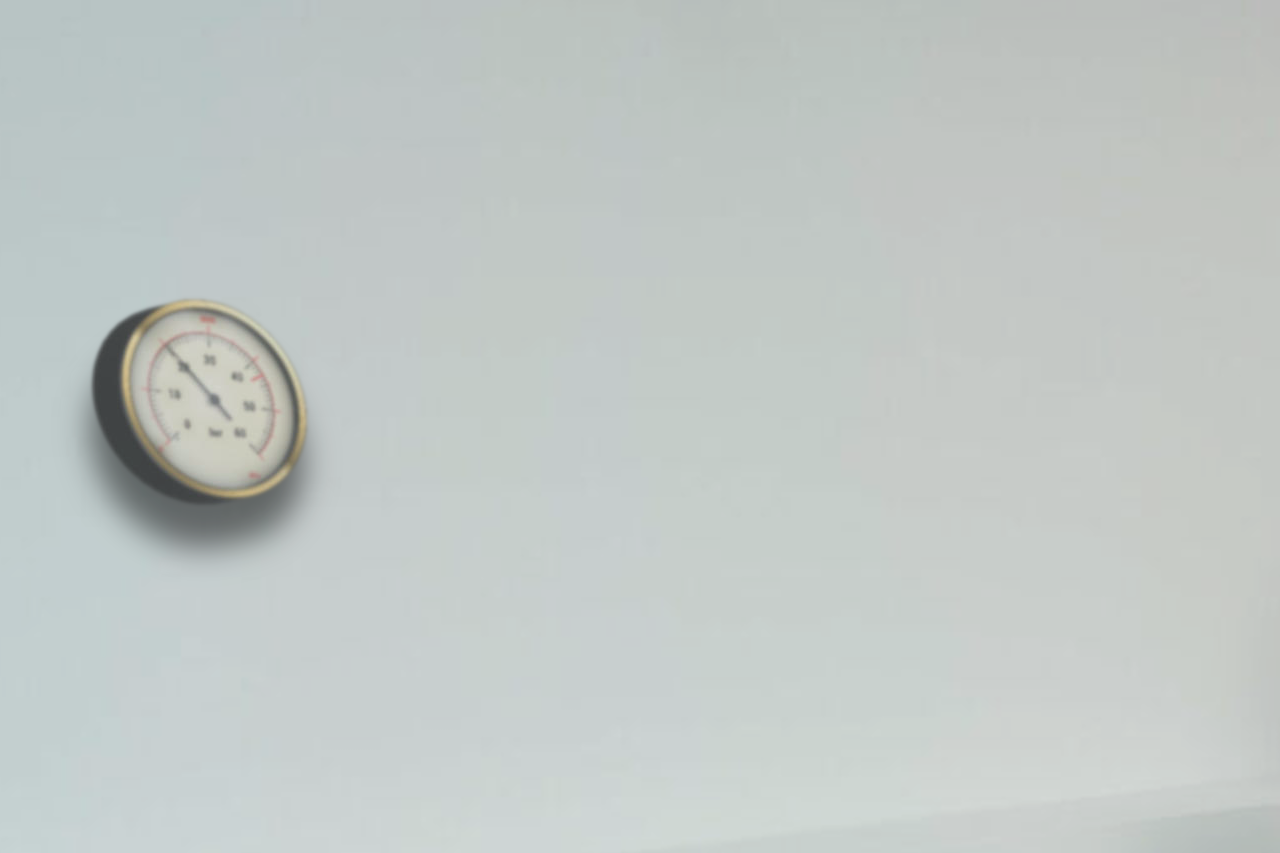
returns 20bar
